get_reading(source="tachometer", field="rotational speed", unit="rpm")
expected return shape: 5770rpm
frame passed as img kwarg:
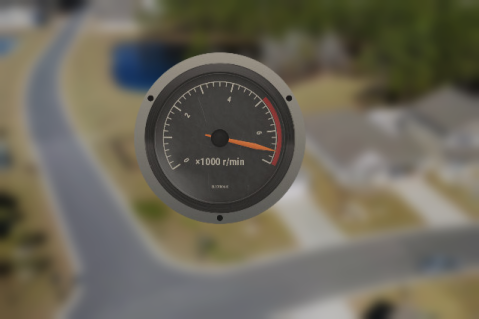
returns 6600rpm
